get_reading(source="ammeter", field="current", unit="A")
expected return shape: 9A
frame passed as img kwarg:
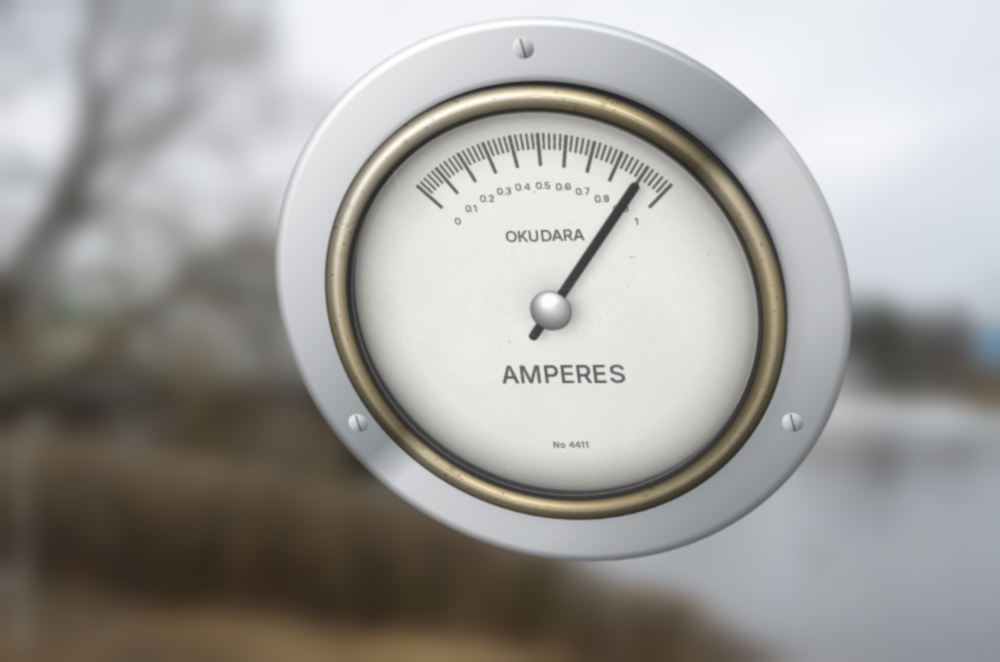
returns 0.9A
